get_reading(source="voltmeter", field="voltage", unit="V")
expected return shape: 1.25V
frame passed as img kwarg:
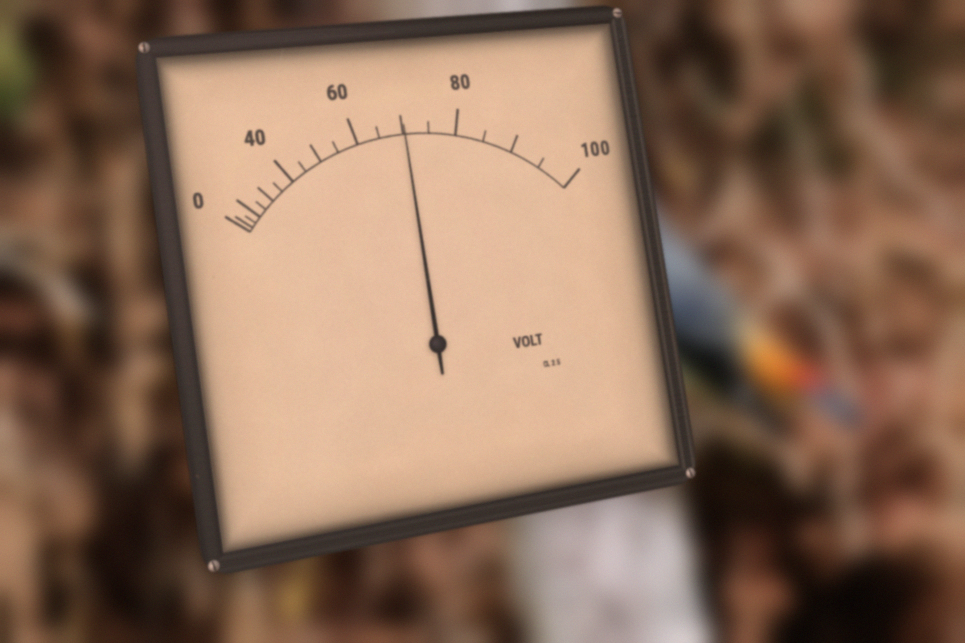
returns 70V
